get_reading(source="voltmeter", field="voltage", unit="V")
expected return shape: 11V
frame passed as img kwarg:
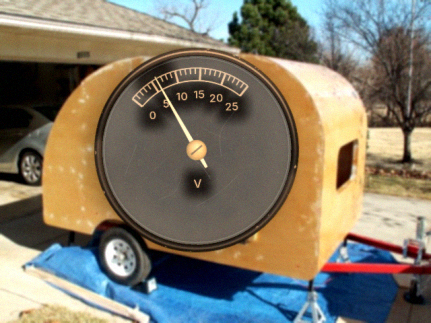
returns 6V
